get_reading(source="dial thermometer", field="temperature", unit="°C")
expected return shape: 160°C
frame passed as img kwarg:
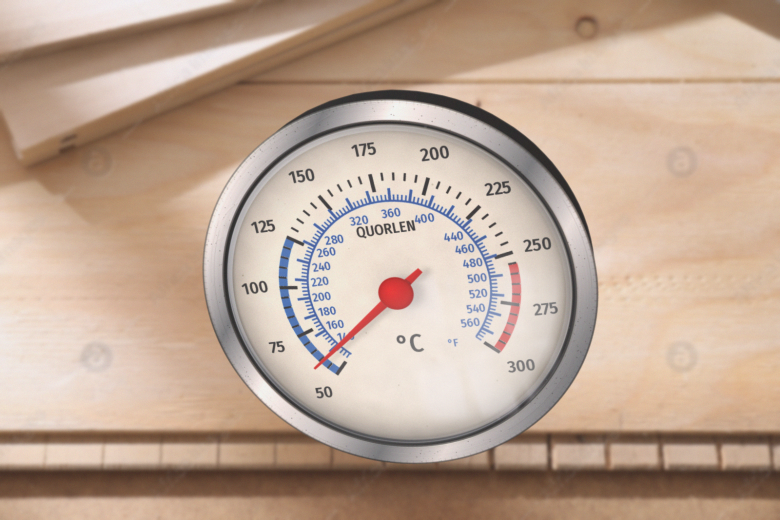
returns 60°C
